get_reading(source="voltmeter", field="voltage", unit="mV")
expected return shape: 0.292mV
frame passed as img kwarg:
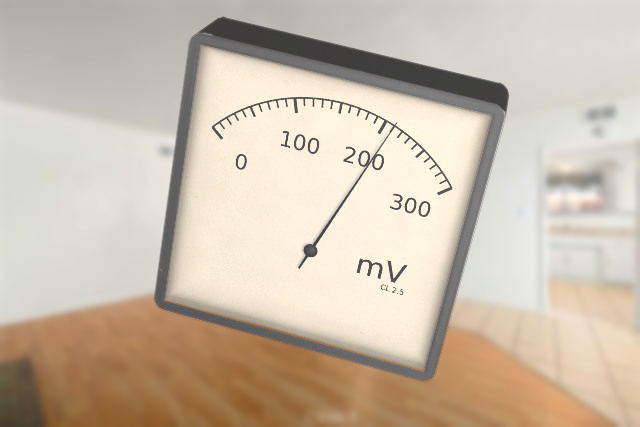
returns 210mV
